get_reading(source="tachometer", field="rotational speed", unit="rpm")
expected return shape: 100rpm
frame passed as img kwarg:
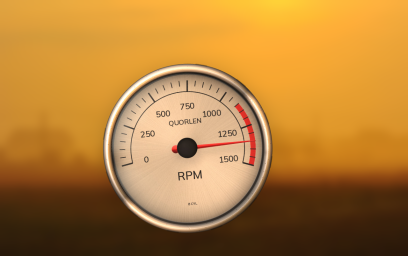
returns 1350rpm
